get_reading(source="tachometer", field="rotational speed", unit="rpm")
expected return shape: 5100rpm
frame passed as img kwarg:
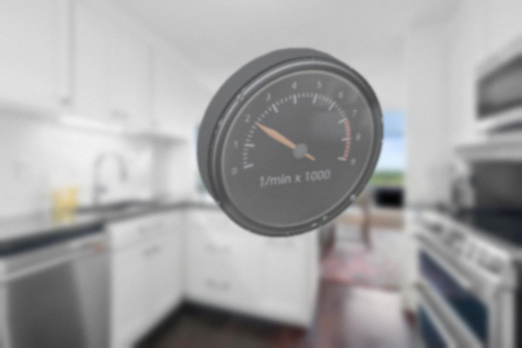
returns 2000rpm
